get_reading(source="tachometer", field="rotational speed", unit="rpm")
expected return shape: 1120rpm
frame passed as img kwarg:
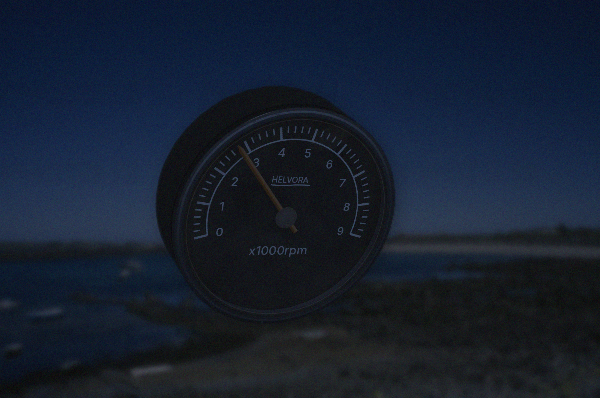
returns 2800rpm
